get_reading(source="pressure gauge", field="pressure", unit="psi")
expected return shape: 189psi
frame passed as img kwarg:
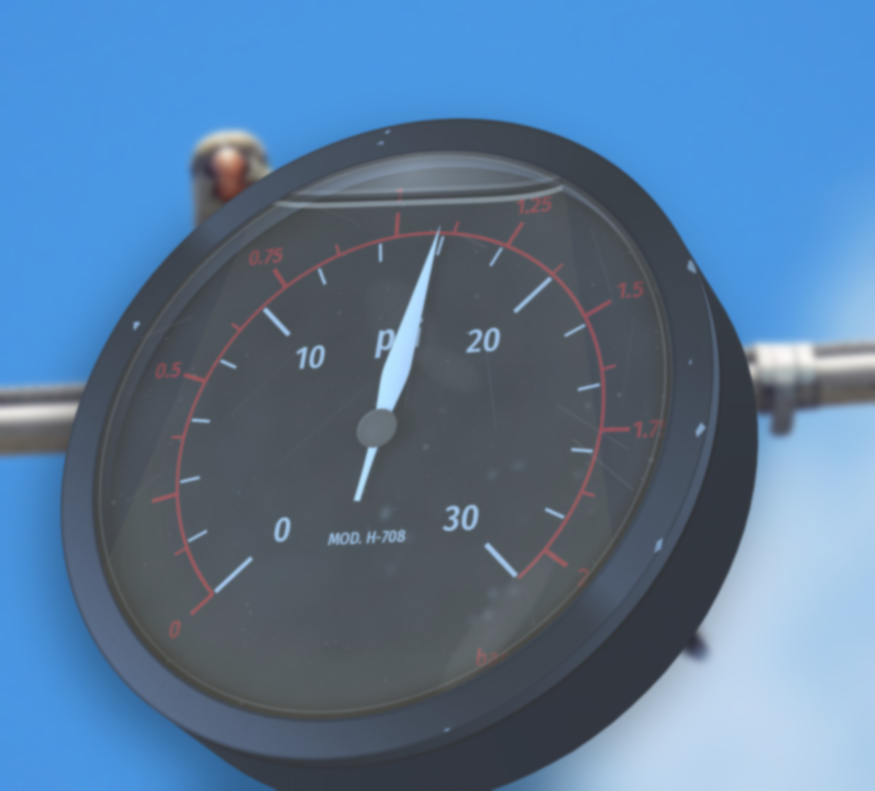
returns 16psi
